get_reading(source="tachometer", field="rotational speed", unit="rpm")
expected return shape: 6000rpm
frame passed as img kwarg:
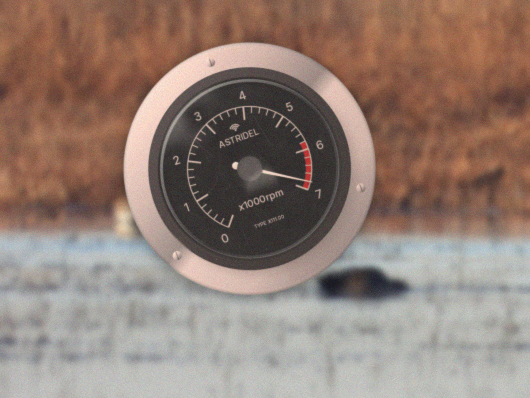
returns 6800rpm
